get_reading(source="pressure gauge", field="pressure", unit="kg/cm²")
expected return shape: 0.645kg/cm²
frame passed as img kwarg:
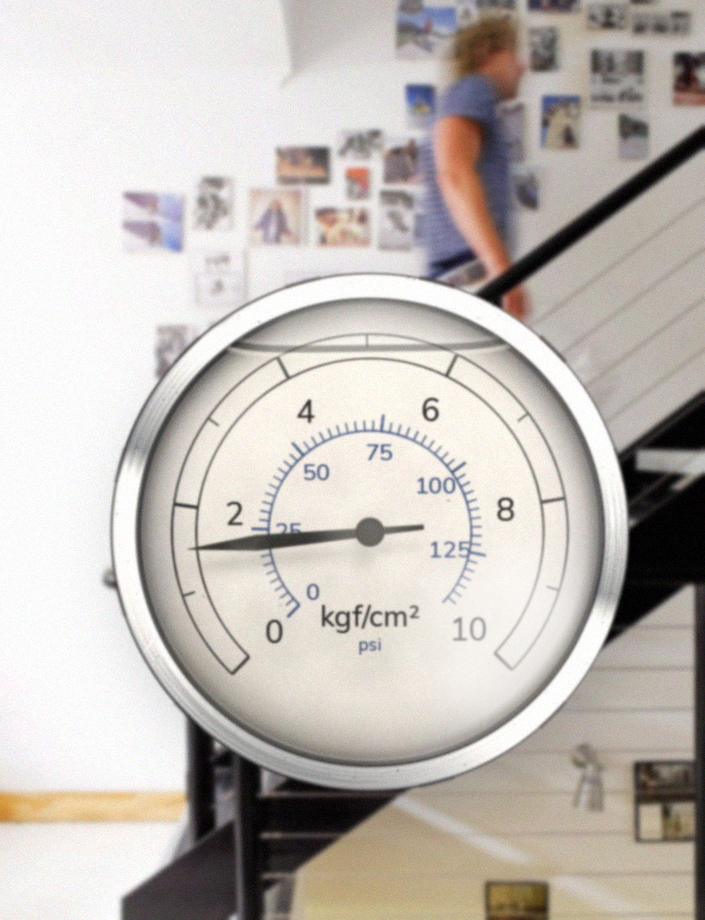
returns 1.5kg/cm²
